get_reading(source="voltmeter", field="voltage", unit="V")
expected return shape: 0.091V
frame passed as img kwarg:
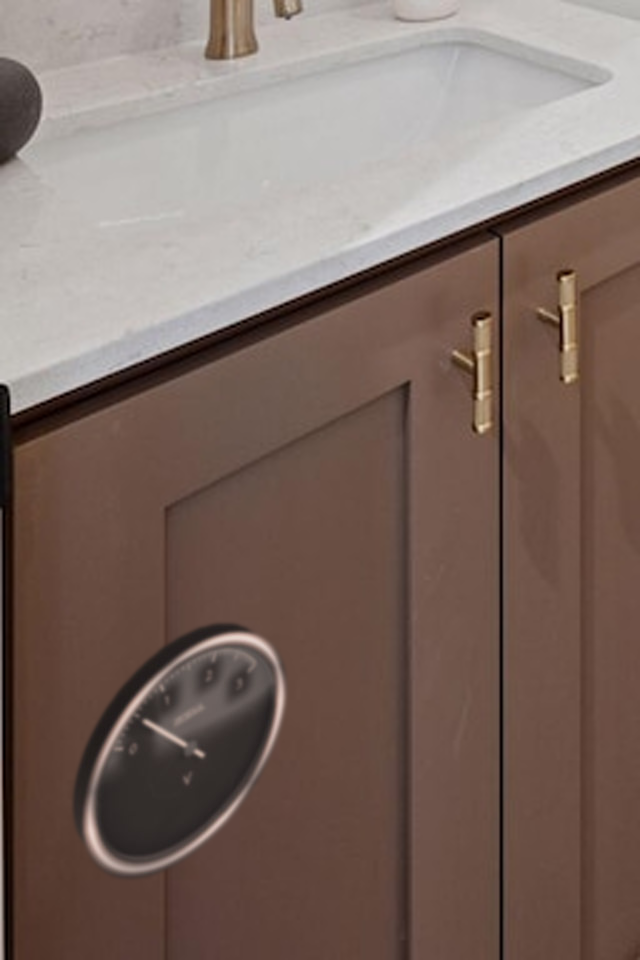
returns 0.5V
